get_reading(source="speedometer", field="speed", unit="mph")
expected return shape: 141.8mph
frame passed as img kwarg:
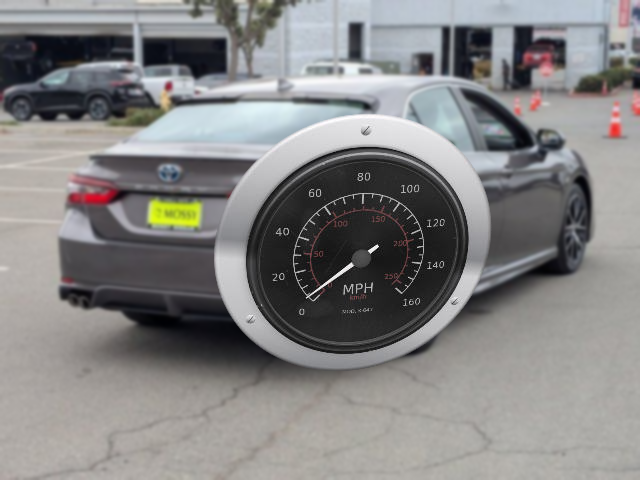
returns 5mph
